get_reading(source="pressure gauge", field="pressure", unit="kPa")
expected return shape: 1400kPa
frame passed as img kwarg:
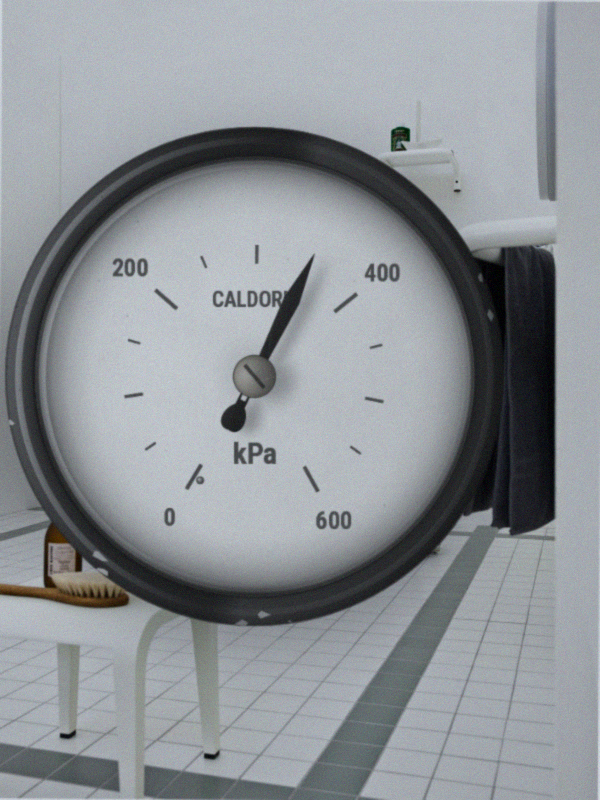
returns 350kPa
